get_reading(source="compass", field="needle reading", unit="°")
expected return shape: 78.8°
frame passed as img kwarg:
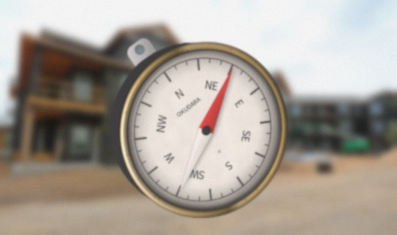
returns 60°
